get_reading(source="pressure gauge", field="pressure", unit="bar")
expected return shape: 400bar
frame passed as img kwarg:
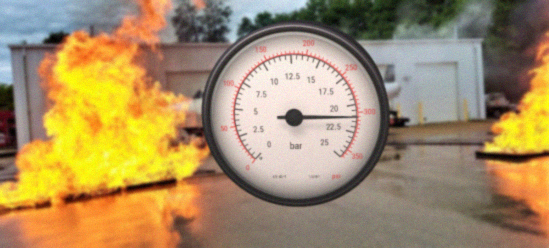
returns 21bar
